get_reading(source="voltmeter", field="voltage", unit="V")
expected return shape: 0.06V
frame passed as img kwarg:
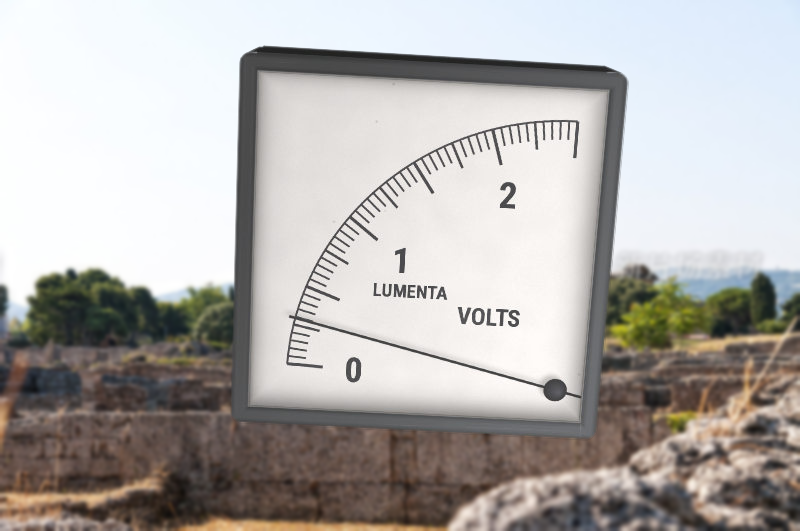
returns 0.3V
